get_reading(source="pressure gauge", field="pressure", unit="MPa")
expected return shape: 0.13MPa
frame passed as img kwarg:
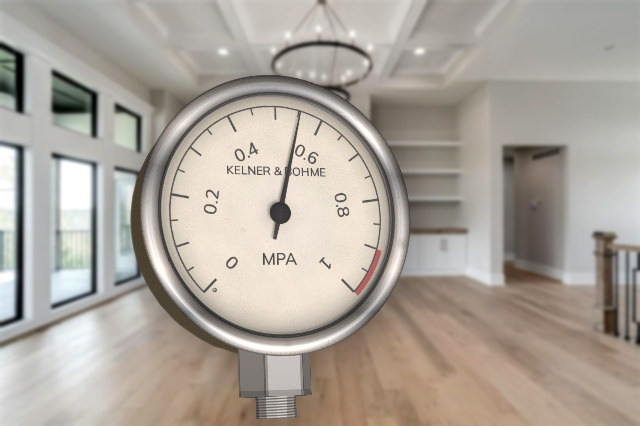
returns 0.55MPa
